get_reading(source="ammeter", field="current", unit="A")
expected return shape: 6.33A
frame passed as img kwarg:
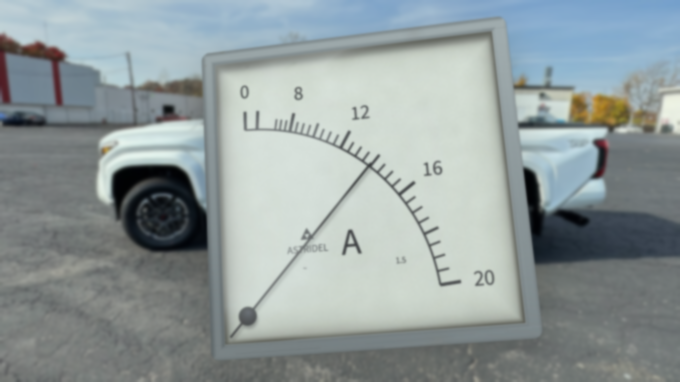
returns 14A
